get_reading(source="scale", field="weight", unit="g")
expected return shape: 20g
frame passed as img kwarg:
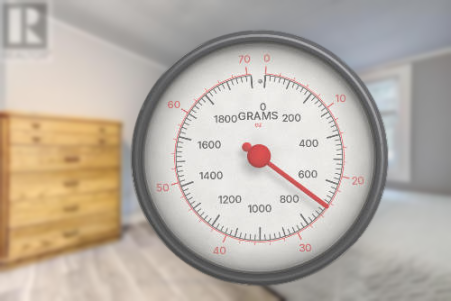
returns 700g
